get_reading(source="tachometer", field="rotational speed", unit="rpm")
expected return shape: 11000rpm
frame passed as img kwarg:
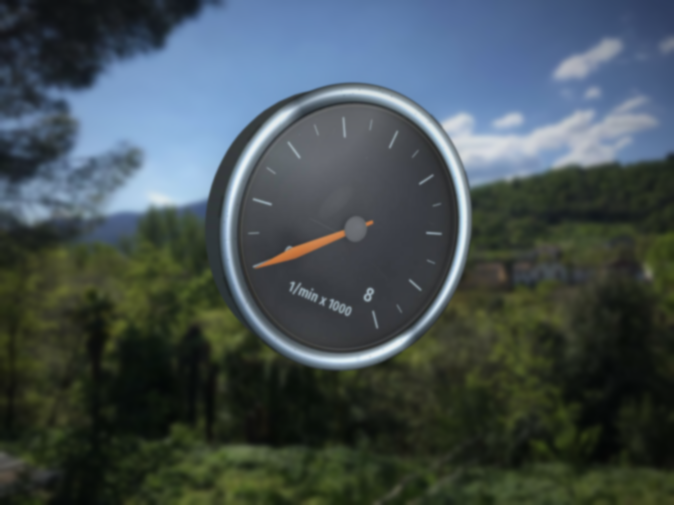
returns 0rpm
